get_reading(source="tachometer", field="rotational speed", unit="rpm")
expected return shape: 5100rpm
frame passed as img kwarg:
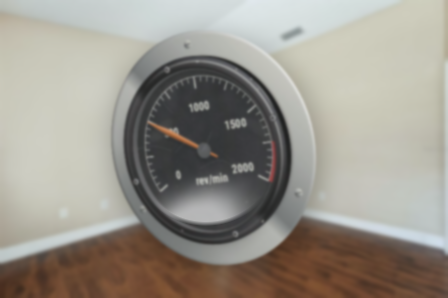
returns 500rpm
